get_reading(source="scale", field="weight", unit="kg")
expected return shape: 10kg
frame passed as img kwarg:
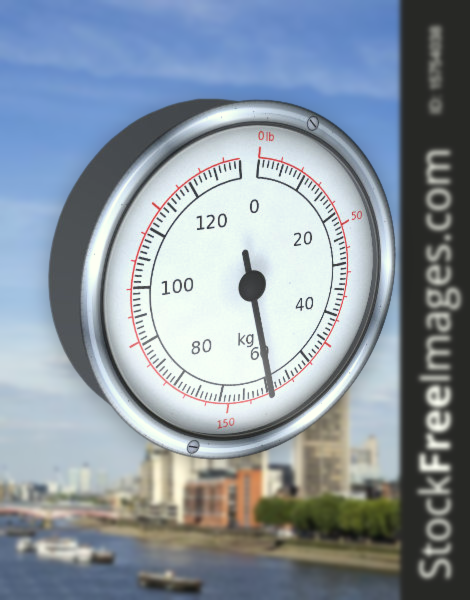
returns 60kg
